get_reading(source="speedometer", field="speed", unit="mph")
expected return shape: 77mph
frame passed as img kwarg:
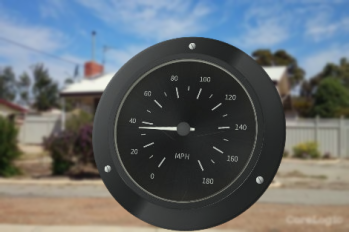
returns 35mph
